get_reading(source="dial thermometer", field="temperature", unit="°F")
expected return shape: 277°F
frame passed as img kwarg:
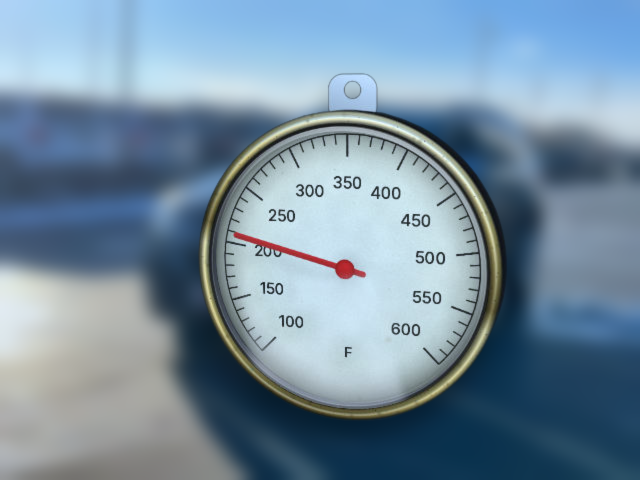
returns 210°F
